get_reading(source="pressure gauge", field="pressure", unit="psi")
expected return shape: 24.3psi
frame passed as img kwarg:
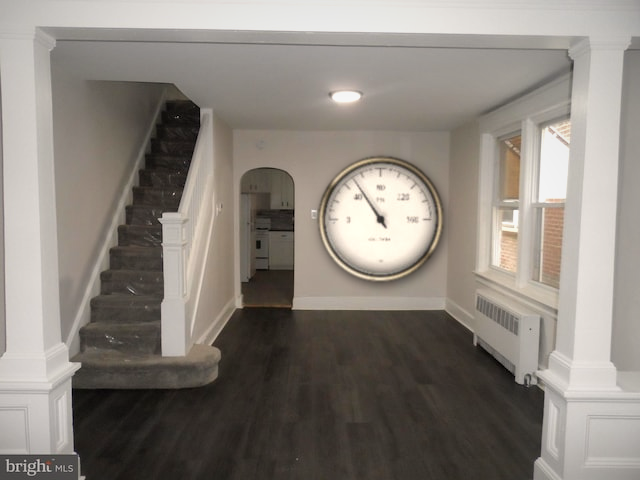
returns 50psi
